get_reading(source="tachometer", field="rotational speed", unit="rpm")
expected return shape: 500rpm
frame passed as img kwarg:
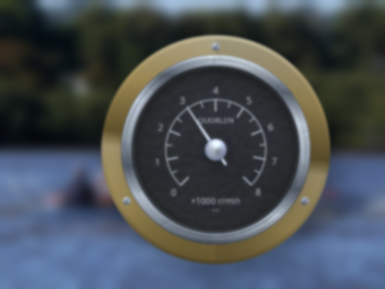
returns 3000rpm
